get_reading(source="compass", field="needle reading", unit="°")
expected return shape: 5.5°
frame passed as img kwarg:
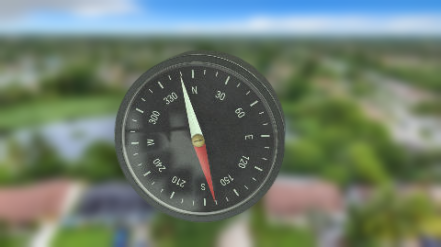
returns 170°
